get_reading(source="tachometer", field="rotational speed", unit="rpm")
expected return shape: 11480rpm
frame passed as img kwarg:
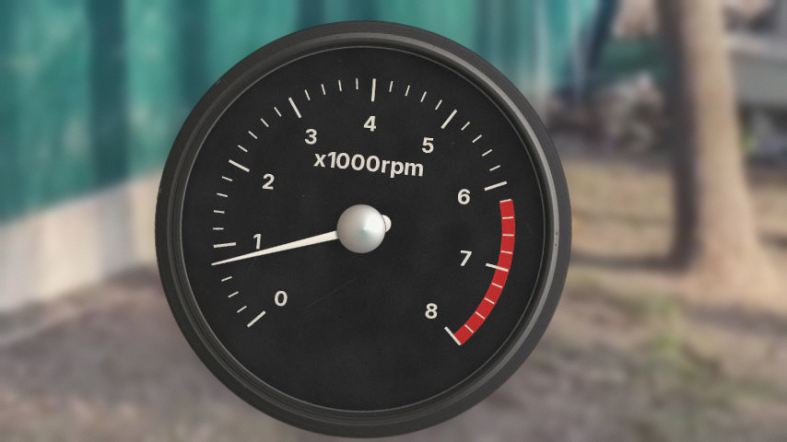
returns 800rpm
